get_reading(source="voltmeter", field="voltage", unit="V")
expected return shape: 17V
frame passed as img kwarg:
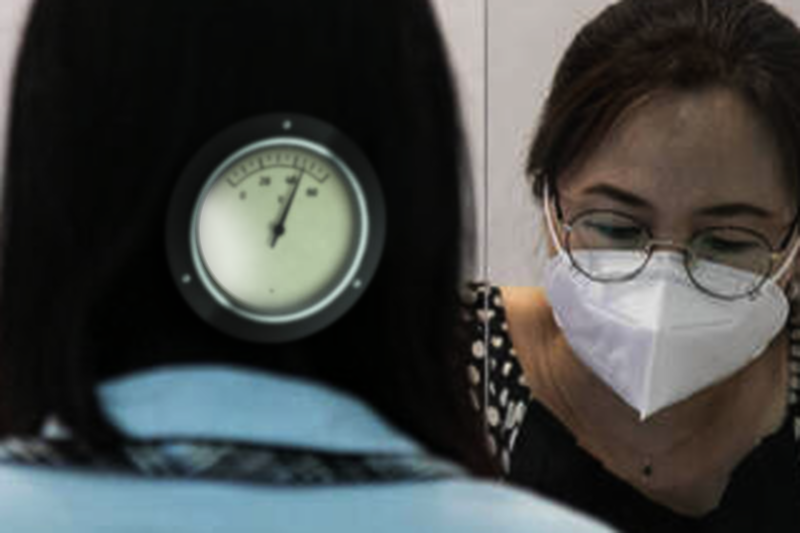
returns 45V
